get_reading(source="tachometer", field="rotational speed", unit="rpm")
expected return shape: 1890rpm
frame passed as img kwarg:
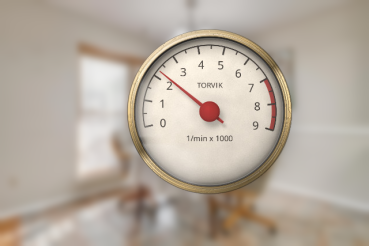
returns 2250rpm
